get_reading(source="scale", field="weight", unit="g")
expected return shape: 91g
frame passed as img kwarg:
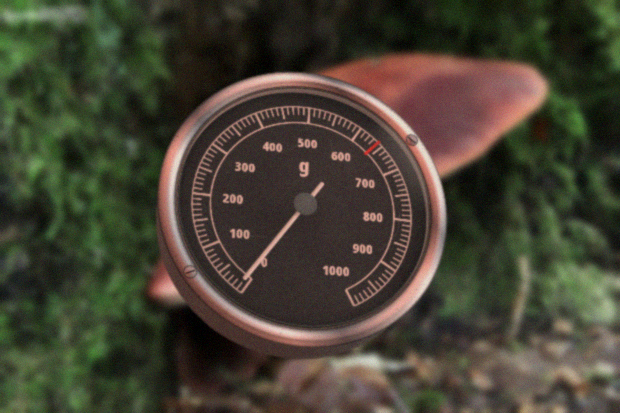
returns 10g
